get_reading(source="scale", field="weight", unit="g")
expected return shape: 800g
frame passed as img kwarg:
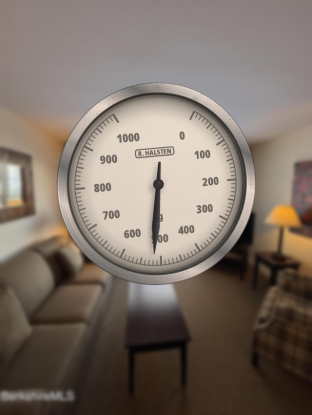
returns 520g
